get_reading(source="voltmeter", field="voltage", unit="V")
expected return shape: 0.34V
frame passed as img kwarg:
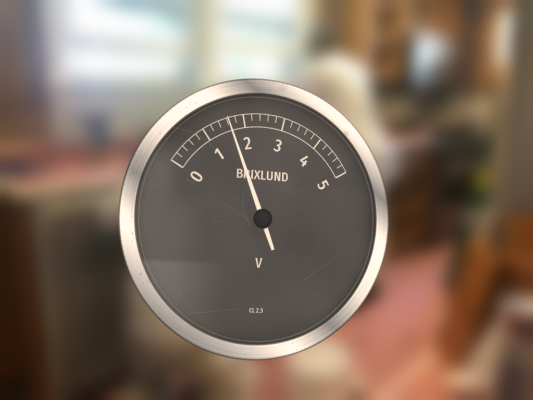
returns 1.6V
